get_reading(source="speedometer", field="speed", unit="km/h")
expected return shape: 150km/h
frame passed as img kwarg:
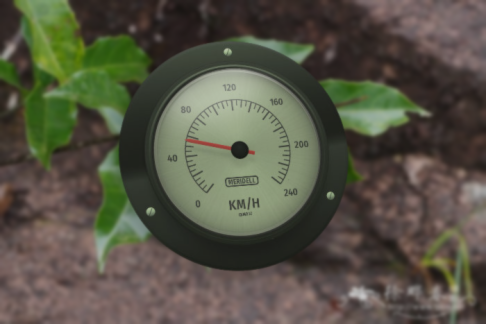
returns 55km/h
